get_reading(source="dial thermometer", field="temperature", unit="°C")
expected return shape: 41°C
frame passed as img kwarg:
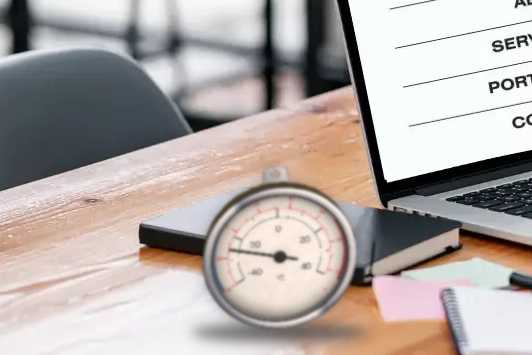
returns -25°C
